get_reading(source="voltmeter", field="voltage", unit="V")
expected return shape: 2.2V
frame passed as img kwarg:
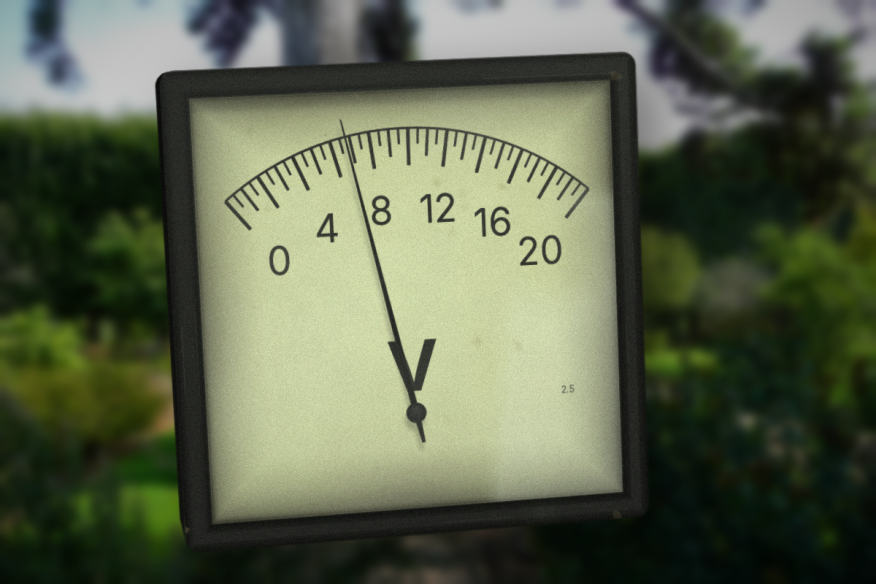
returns 6.75V
